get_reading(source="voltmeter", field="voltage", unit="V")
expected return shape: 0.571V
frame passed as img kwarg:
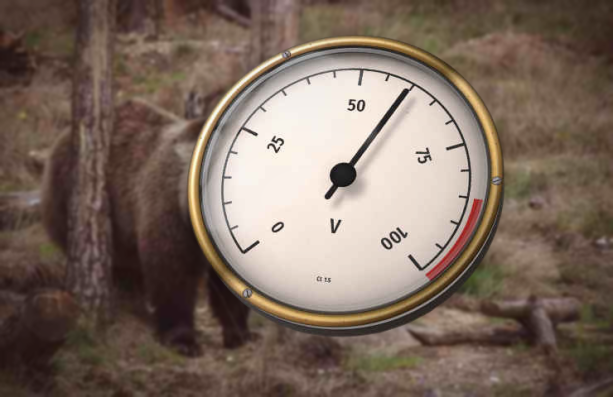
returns 60V
